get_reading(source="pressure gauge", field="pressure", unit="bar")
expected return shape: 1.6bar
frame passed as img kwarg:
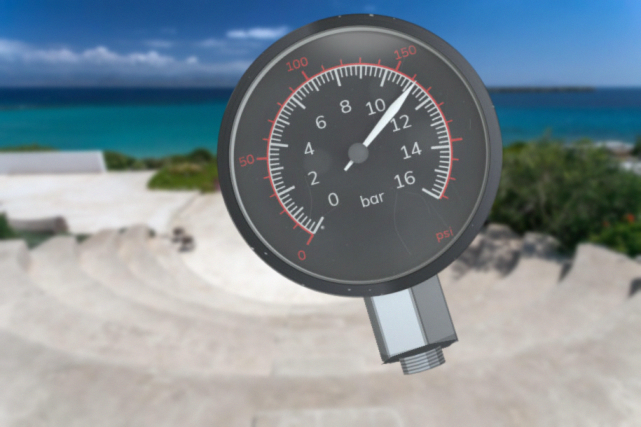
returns 11.2bar
